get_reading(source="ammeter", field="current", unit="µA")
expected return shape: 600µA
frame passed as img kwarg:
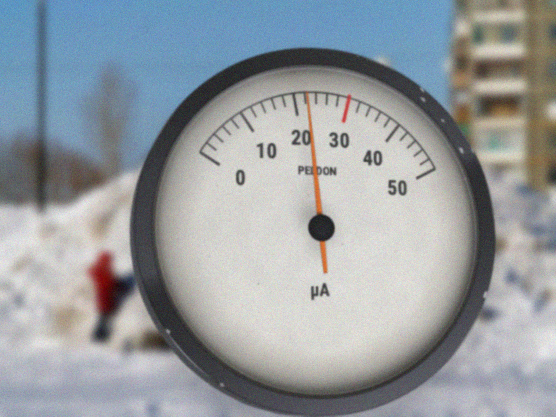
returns 22µA
